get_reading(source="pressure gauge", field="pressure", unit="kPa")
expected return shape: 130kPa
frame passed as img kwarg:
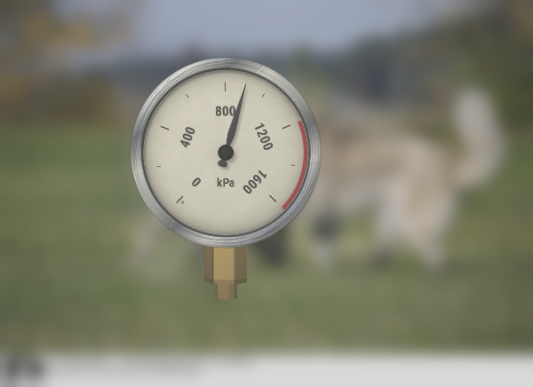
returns 900kPa
